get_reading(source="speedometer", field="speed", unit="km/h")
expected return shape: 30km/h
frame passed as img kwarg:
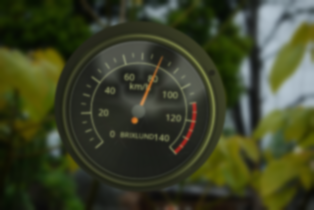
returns 80km/h
